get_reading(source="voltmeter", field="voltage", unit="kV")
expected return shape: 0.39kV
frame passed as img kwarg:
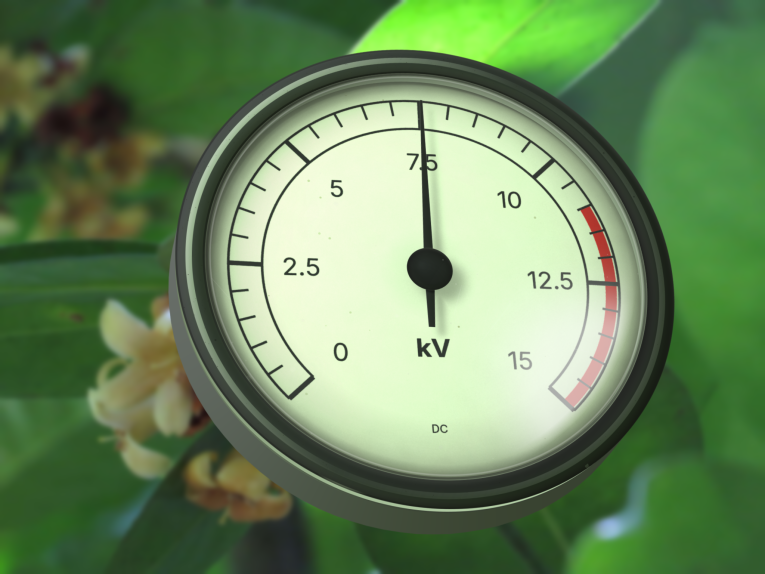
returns 7.5kV
